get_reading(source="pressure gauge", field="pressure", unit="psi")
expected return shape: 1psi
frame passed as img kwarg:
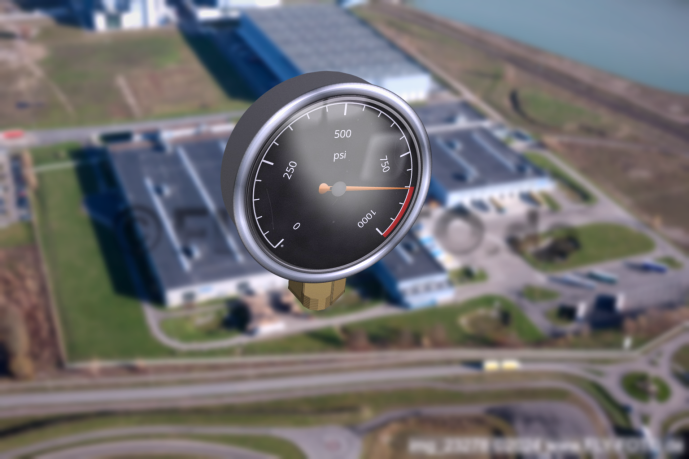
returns 850psi
